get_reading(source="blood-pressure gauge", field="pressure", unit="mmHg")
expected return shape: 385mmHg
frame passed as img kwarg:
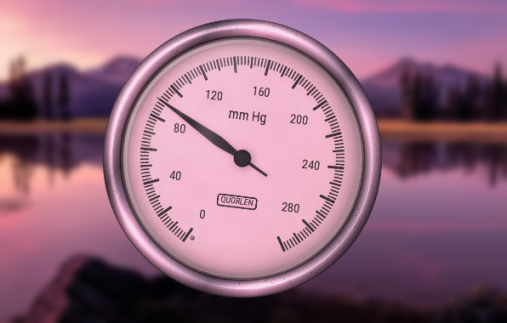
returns 90mmHg
